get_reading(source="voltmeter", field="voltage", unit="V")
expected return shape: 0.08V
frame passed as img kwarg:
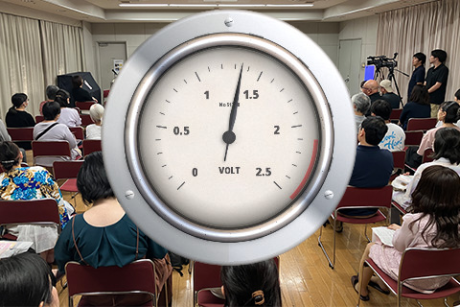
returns 1.35V
